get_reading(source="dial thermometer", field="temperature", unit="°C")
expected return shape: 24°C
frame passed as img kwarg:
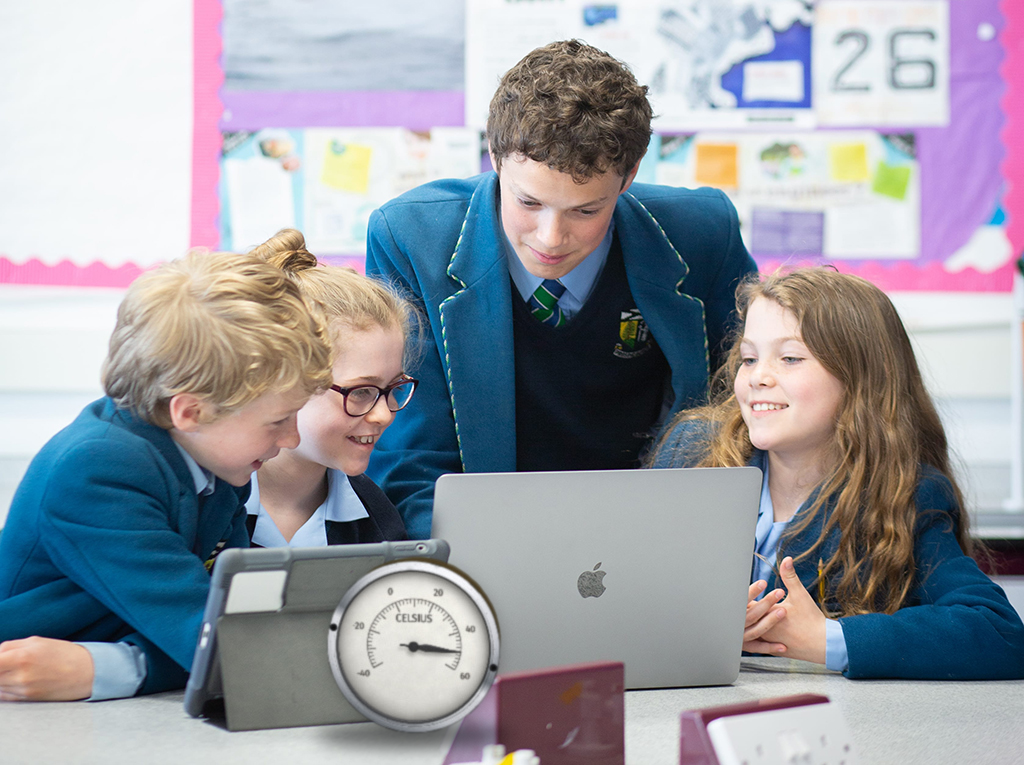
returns 50°C
